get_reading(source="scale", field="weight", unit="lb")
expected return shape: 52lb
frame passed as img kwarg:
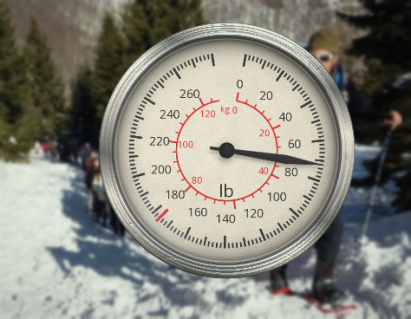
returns 72lb
